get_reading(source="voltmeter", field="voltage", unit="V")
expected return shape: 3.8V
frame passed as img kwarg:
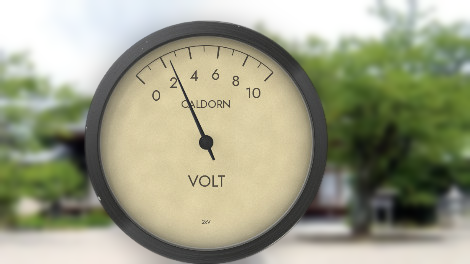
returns 2.5V
